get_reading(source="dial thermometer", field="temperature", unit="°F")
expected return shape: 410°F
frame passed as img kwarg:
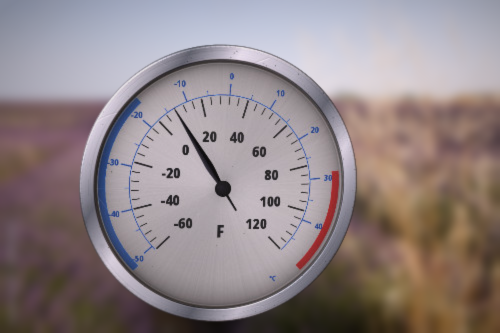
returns 8°F
